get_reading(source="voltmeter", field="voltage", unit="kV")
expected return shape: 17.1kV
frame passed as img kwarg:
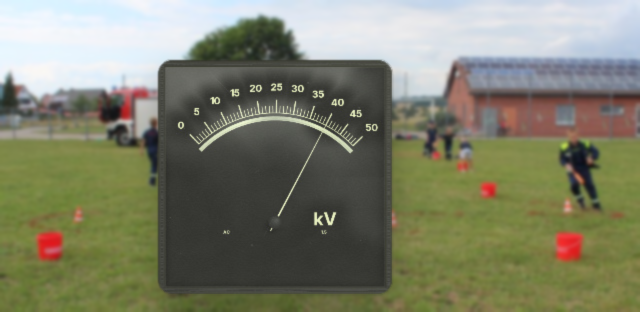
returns 40kV
